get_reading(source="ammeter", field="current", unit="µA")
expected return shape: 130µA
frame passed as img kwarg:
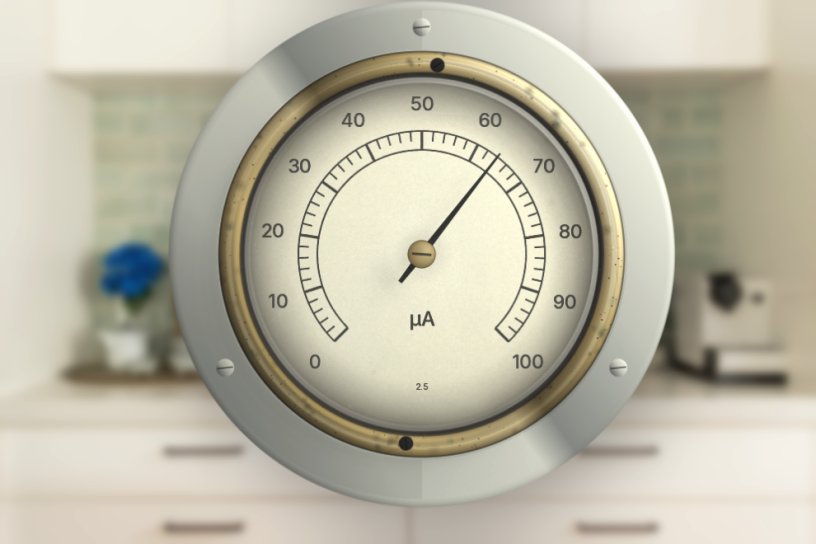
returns 64µA
